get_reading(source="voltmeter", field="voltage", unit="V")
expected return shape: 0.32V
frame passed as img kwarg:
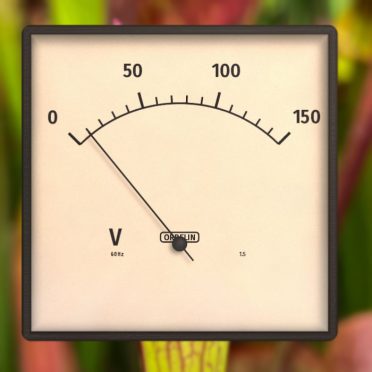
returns 10V
